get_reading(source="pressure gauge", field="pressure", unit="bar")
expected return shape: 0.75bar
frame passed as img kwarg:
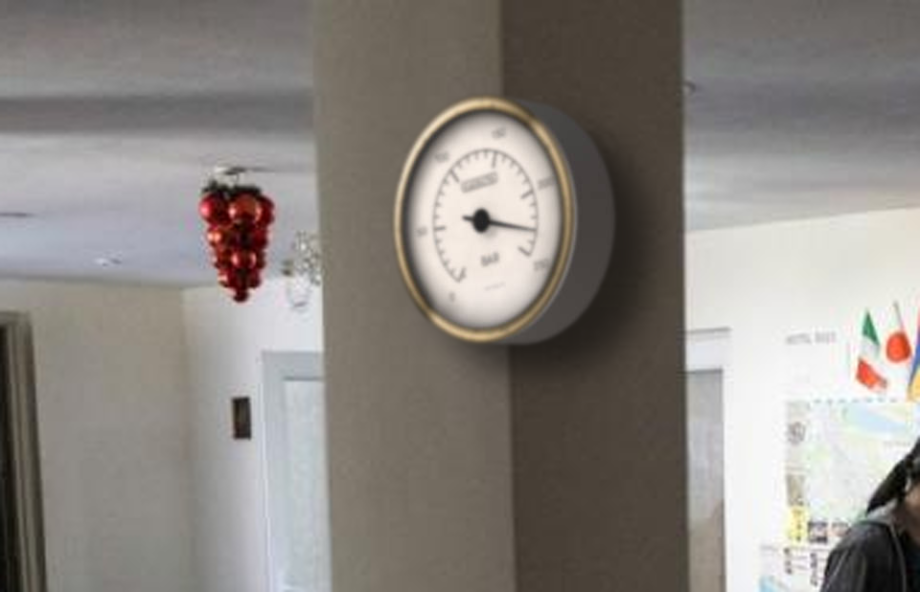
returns 230bar
